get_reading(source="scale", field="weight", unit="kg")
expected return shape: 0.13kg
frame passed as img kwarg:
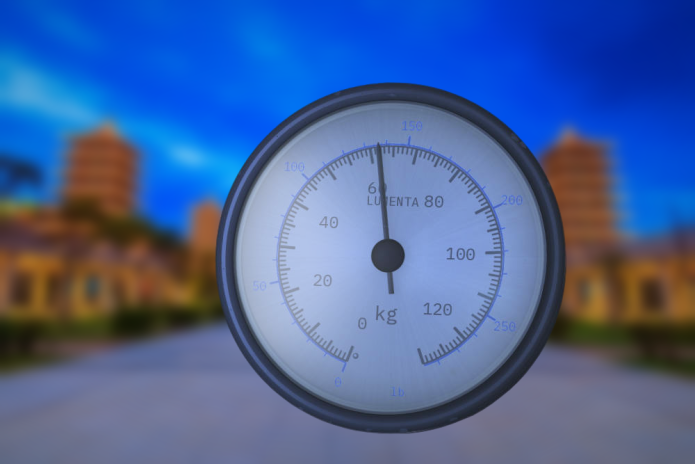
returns 62kg
